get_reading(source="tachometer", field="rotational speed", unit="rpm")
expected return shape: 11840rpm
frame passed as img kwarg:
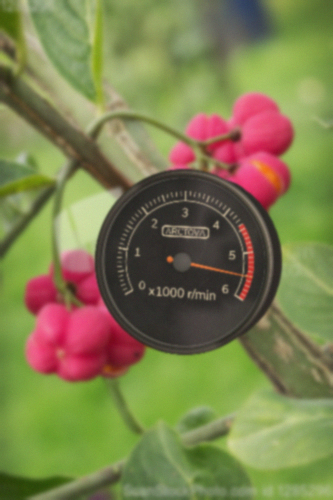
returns 5500rpm
